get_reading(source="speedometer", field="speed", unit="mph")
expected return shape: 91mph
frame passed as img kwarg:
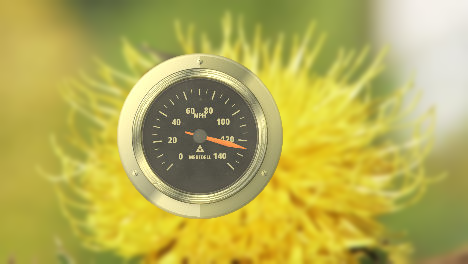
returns 125mph
